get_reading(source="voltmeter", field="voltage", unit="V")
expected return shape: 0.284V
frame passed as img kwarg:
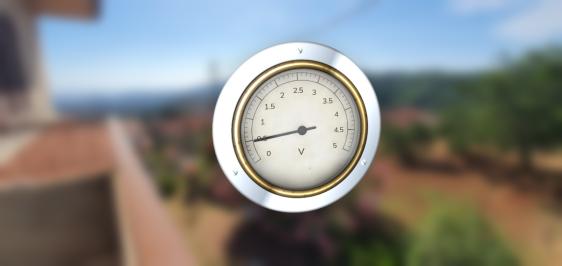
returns 0.5V
